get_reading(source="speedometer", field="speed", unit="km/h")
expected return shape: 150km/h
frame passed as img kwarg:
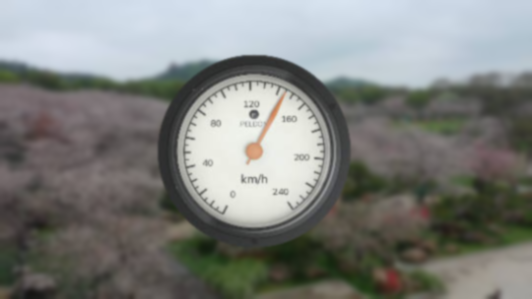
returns 145km/h
